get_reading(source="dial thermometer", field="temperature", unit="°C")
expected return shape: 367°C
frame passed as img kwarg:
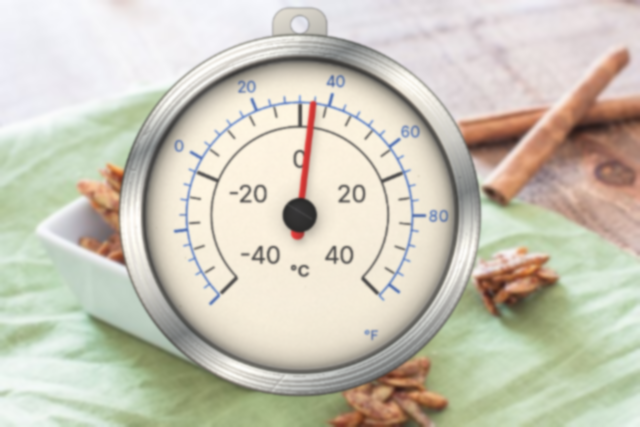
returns 2°C
